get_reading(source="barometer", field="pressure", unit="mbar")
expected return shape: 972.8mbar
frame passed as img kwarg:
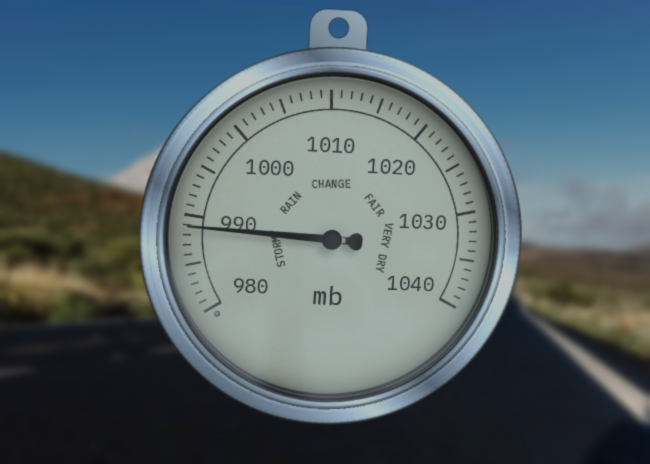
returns 989mbar
